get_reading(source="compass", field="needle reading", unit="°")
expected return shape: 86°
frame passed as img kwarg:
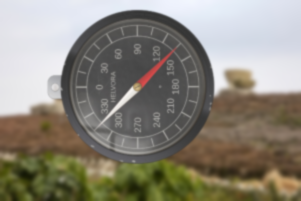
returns 135°
